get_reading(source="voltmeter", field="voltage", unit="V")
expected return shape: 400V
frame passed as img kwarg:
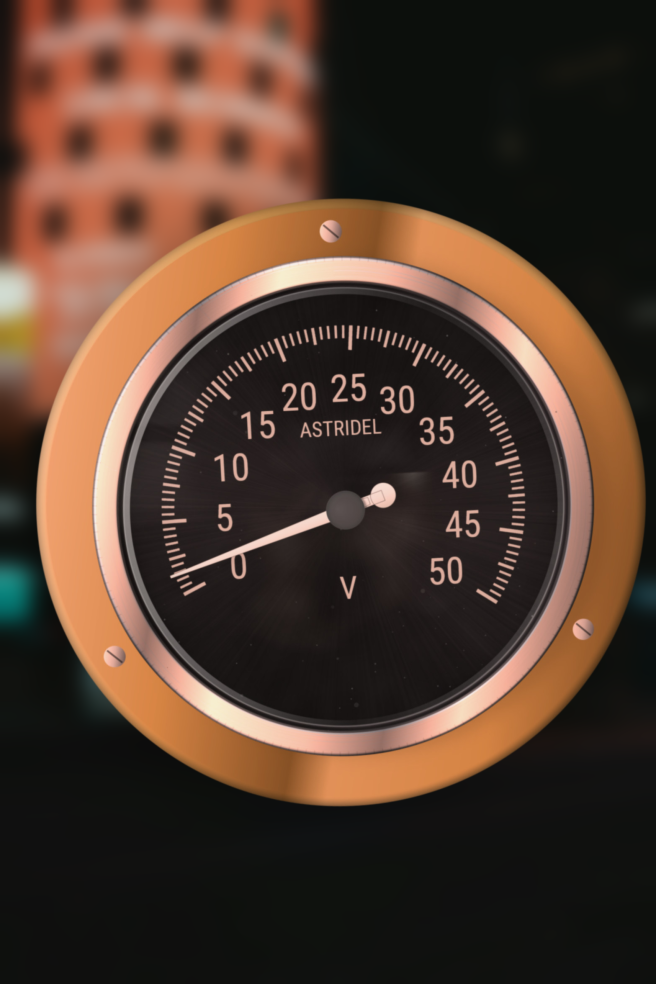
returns 1.5V
